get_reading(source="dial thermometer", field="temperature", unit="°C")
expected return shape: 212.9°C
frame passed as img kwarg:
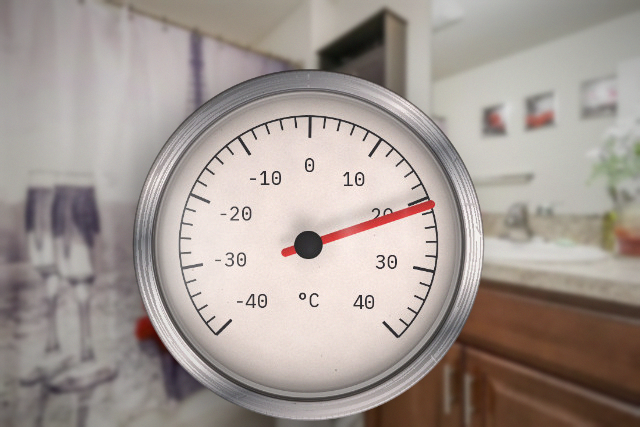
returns 21°C
